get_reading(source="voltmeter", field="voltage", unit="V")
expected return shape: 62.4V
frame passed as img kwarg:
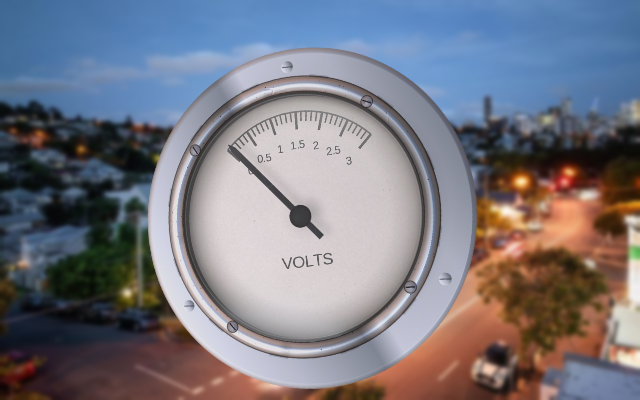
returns 0.1V
